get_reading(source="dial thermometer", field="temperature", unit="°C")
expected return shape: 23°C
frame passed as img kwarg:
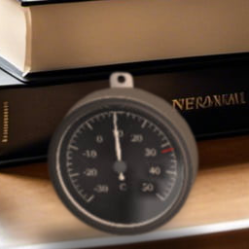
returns 10°C
